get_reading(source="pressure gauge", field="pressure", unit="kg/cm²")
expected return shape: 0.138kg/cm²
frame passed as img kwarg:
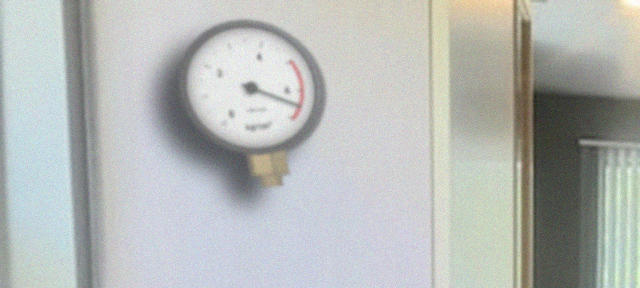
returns 6.5kg/cm²
